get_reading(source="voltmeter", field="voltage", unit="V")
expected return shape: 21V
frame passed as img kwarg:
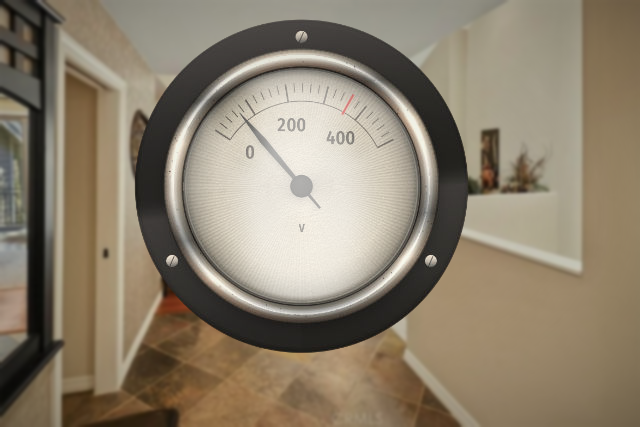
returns 70V
